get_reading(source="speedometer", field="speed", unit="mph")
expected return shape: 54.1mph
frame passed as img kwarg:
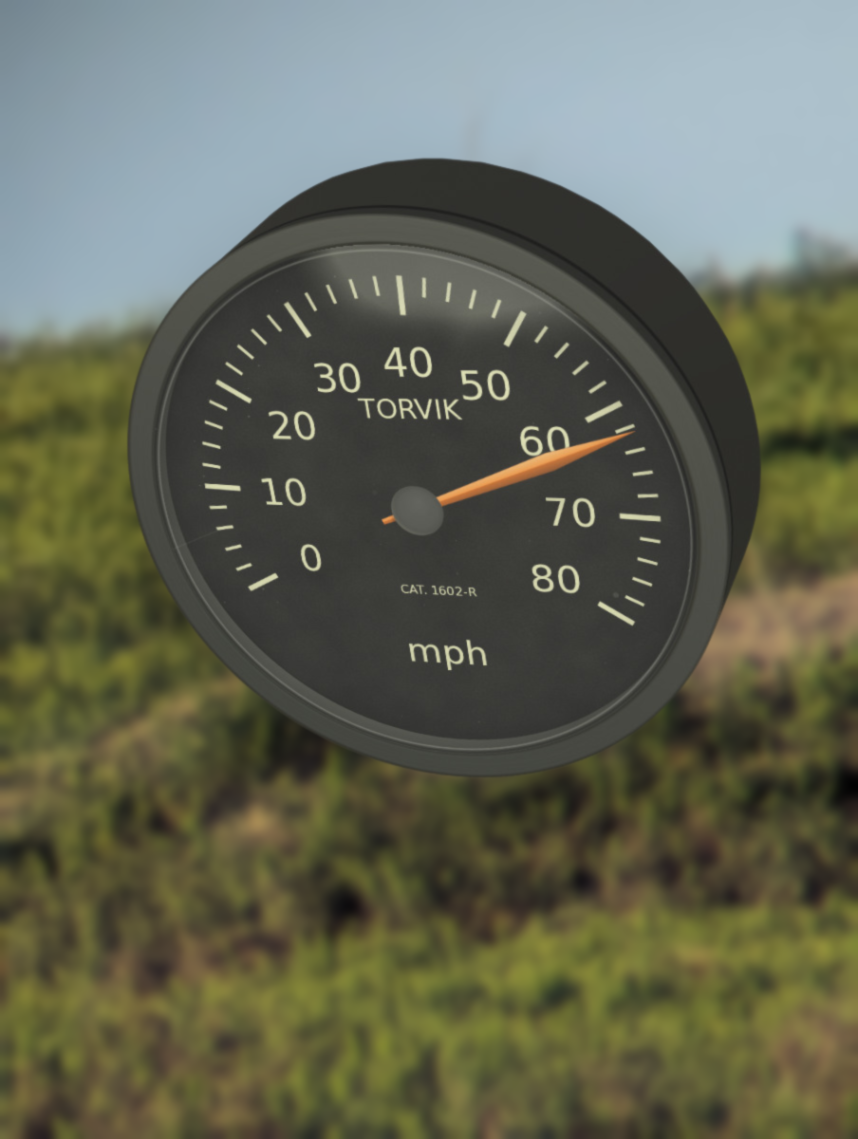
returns 62mph
